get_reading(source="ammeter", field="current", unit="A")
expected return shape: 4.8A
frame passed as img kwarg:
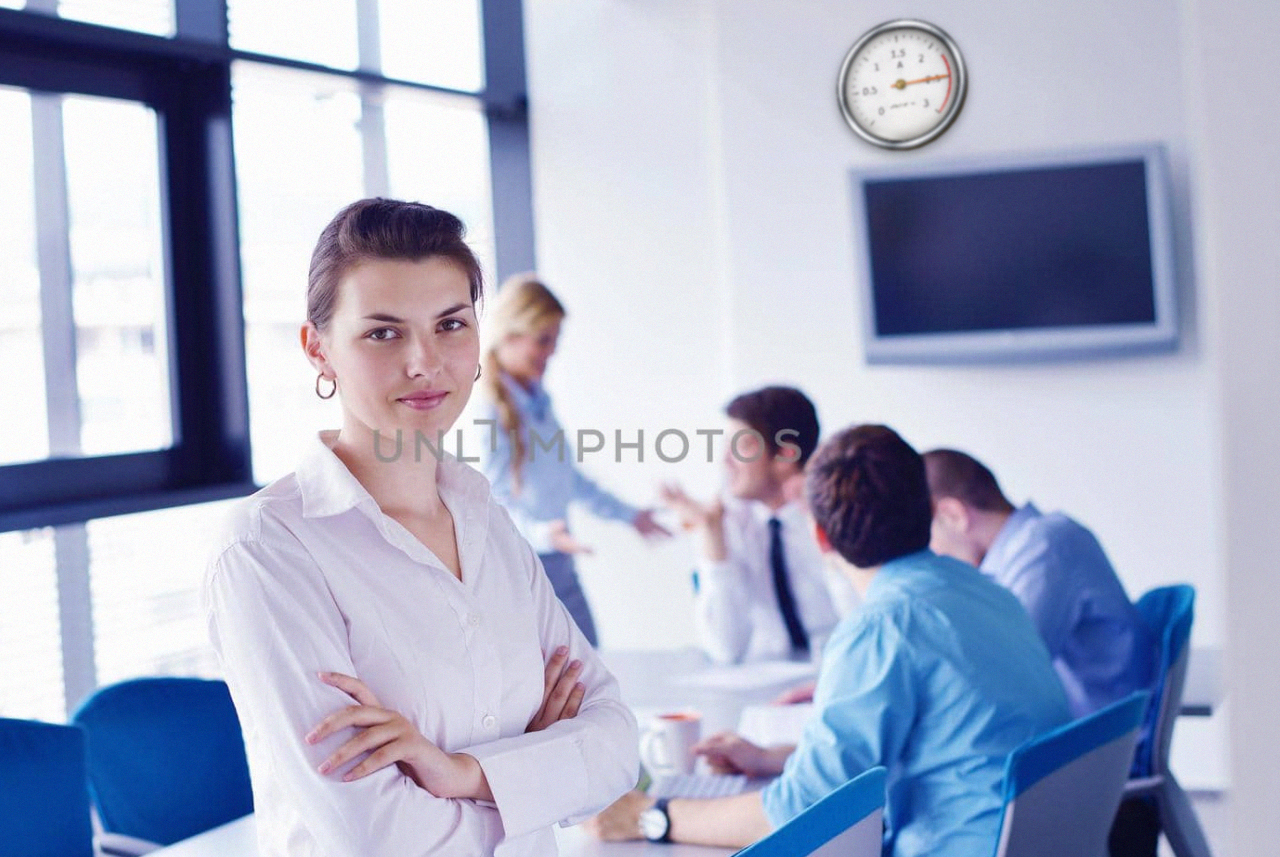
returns 2.5A
